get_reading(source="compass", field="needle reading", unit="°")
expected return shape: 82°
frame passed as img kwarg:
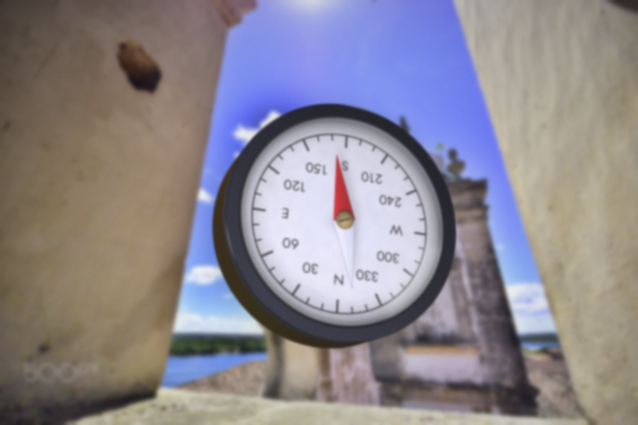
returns 170°
